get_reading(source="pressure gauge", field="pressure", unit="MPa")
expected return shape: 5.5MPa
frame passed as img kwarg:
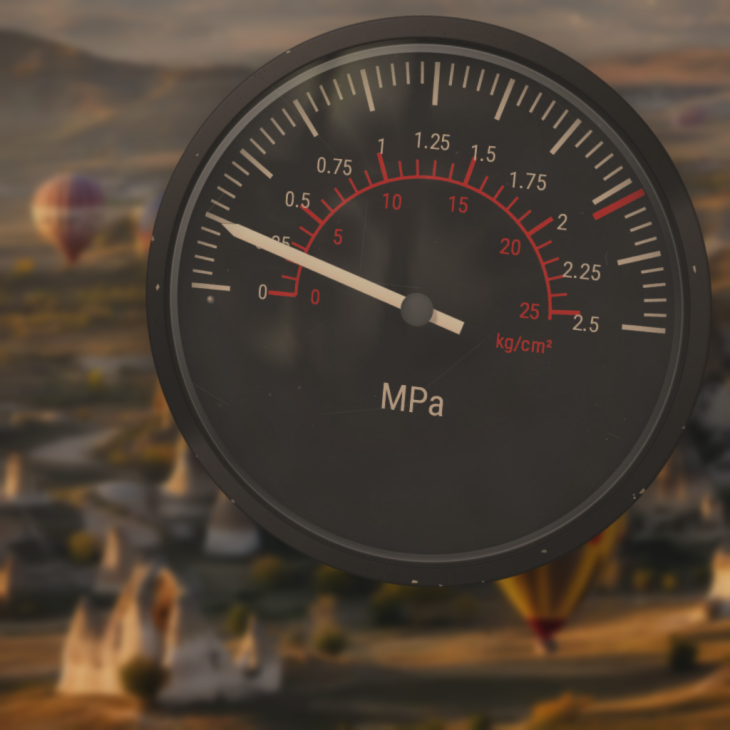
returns 0.25MPa
